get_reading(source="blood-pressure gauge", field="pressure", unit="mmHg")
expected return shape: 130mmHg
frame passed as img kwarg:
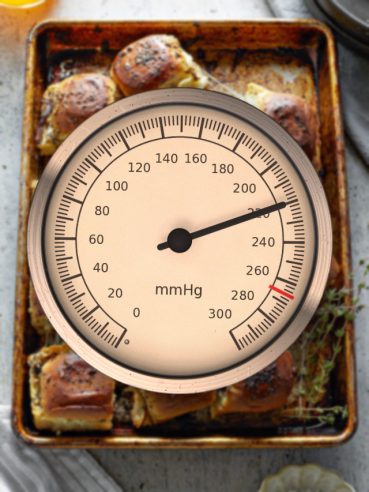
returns 220mmHg
